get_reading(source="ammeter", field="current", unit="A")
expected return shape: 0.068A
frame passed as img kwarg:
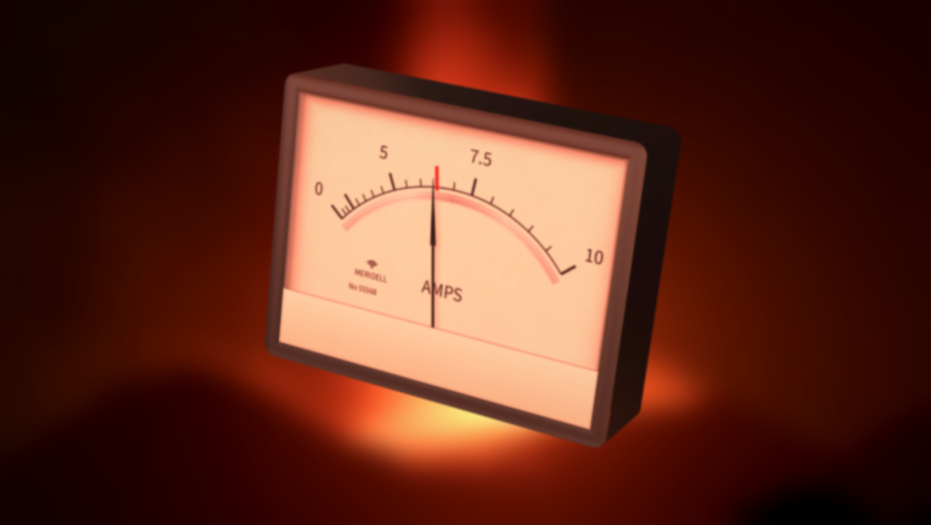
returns 6.5A
